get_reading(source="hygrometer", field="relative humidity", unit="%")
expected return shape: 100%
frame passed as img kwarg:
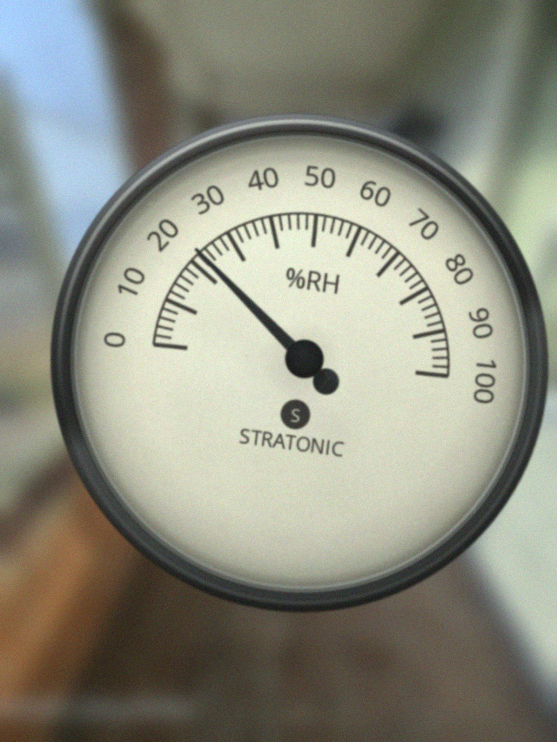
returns 22%
